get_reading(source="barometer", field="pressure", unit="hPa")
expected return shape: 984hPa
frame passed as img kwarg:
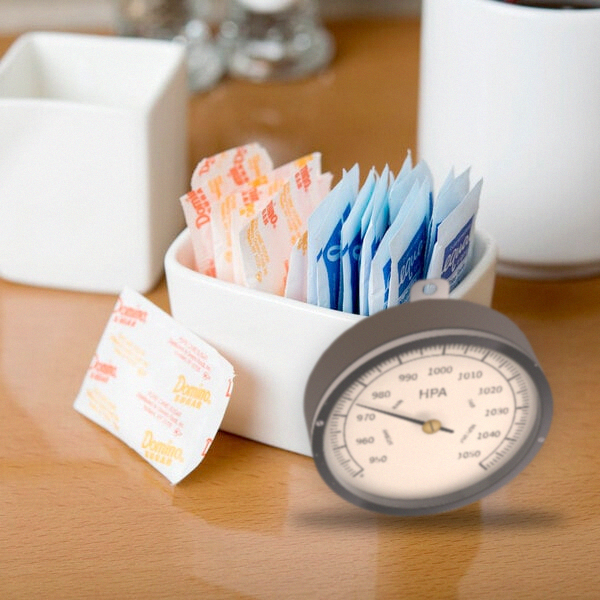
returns 975hPa
